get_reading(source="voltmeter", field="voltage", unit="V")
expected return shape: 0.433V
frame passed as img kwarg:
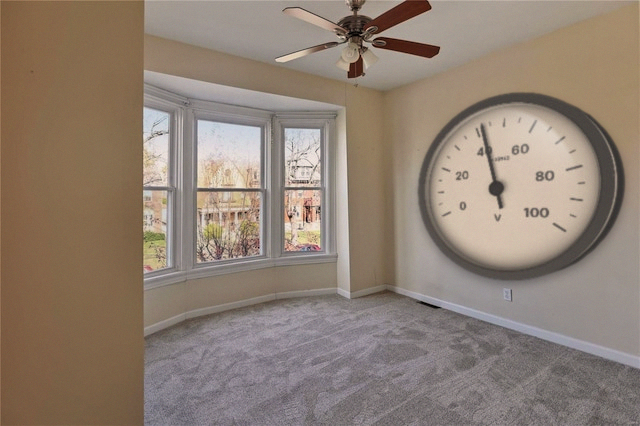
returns 42.5V
